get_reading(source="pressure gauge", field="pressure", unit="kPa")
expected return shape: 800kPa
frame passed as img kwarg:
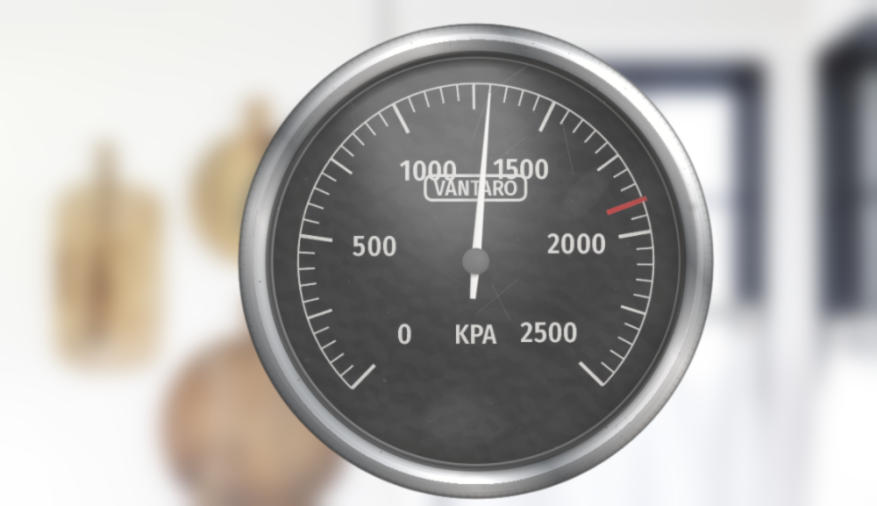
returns 1300kPa
